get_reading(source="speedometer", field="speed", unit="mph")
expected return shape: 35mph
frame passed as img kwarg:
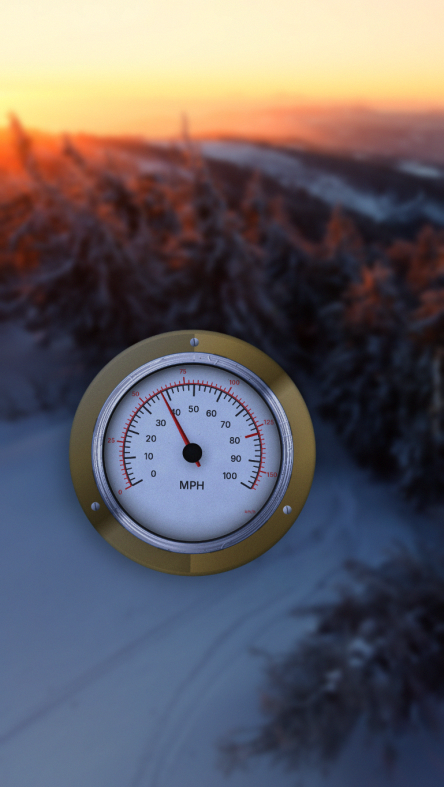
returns 38mph
